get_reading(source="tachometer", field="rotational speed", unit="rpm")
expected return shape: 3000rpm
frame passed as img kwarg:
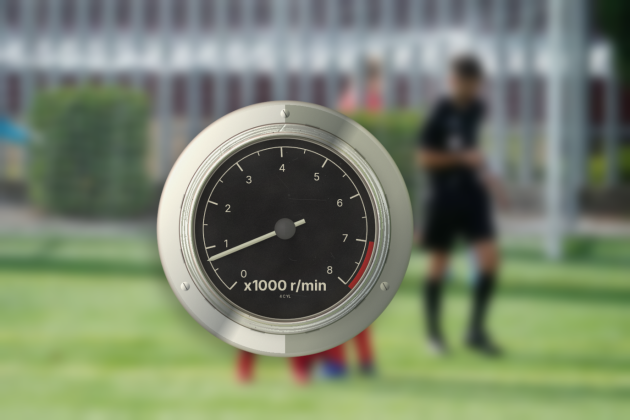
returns 750rpm
